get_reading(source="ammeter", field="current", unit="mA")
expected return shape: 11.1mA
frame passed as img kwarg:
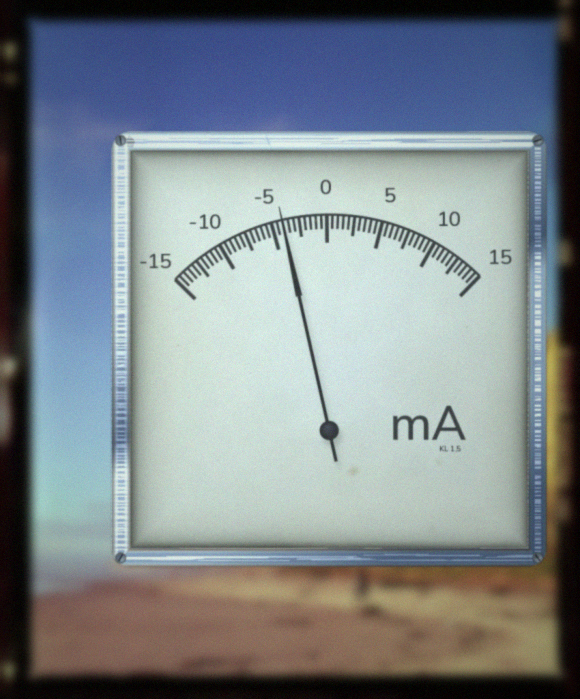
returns -4mA
